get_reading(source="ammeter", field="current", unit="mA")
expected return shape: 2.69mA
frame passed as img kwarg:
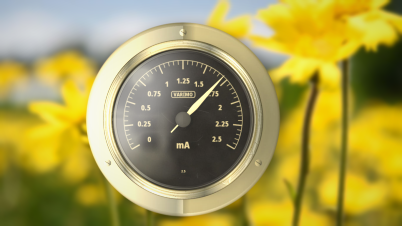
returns 1.7mA
